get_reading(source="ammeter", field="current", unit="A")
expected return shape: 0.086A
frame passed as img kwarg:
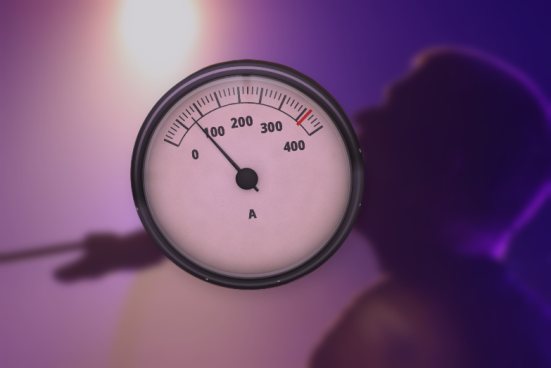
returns 80A
